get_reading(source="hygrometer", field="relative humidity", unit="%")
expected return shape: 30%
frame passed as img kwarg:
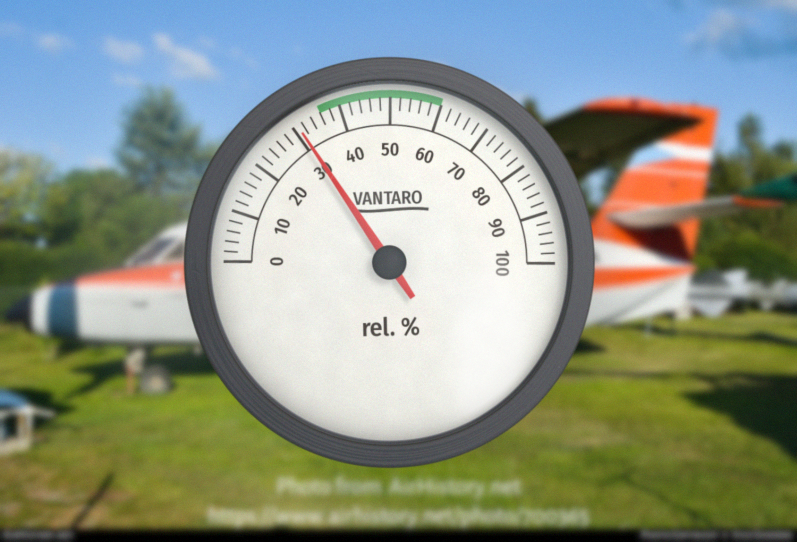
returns 31%
